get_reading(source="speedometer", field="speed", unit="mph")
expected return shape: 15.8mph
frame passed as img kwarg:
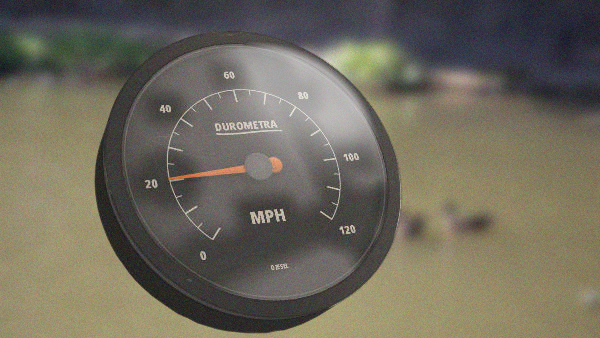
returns 20mph
